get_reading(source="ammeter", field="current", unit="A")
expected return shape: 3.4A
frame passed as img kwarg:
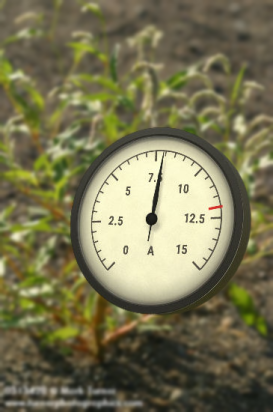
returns 8A
